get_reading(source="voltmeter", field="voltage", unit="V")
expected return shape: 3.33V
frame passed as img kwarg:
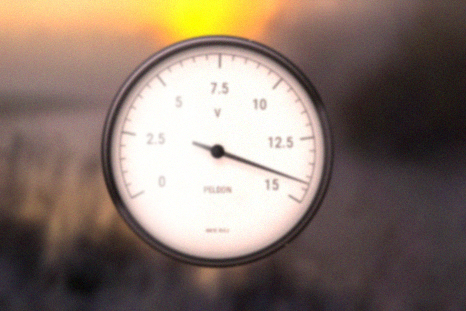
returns 14.25V
